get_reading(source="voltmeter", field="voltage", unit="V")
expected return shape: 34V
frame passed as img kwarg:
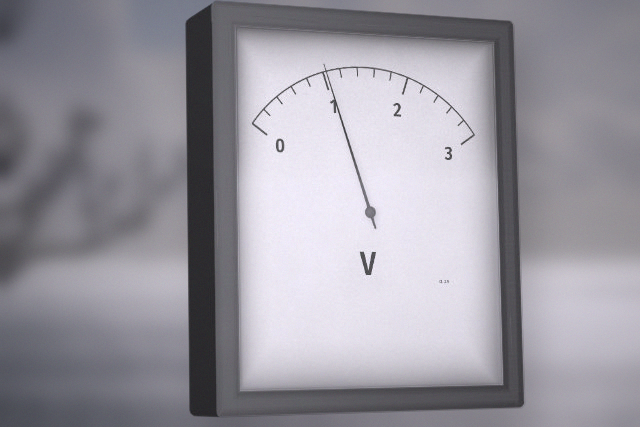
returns 1V
